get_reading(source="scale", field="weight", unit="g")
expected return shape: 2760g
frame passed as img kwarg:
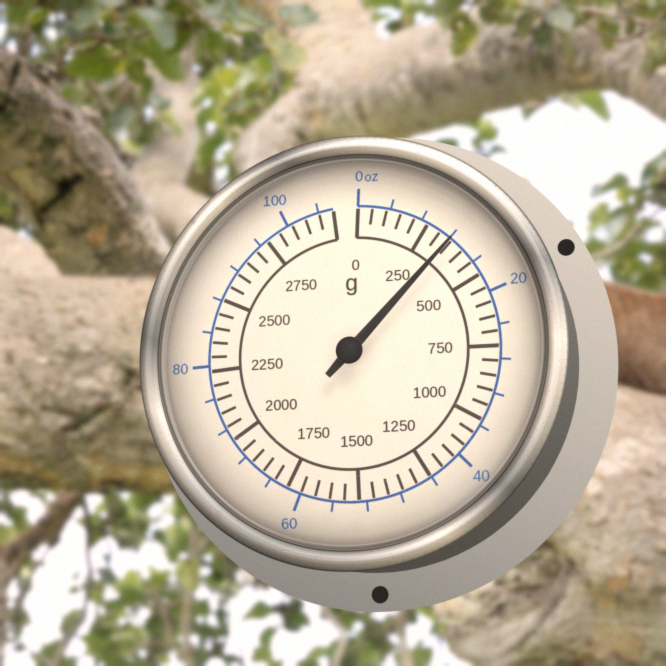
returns 350g
